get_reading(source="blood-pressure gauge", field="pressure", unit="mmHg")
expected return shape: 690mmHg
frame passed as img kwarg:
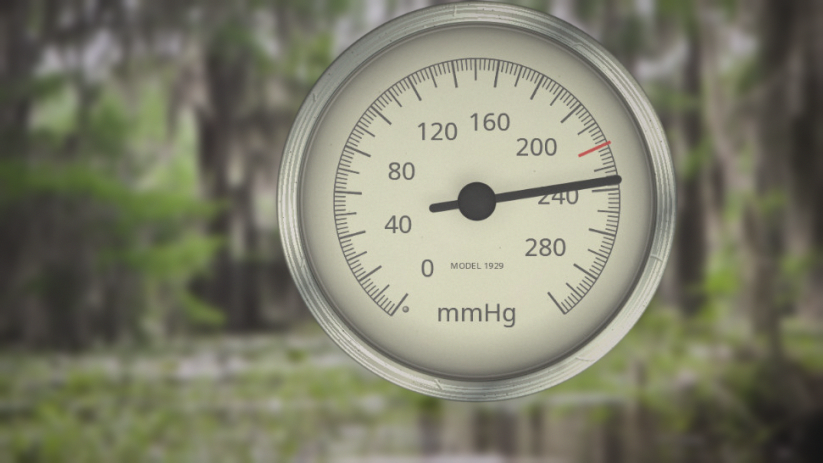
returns 236mmHg
